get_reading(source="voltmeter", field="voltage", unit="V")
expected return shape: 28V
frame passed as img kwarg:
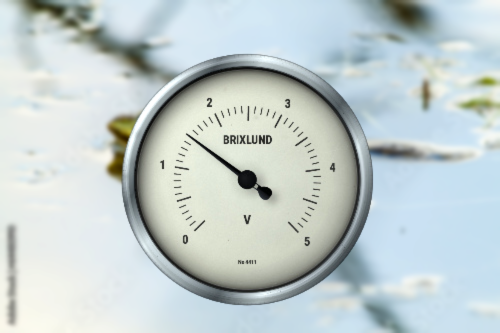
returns 1.5V
